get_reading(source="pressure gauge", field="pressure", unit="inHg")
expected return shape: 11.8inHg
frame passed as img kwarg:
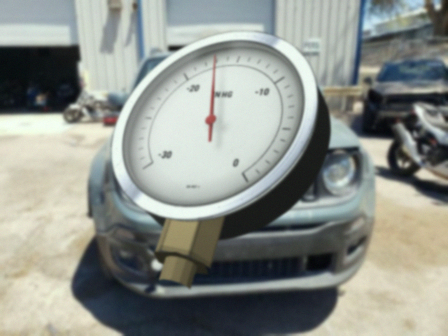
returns -17inHg
